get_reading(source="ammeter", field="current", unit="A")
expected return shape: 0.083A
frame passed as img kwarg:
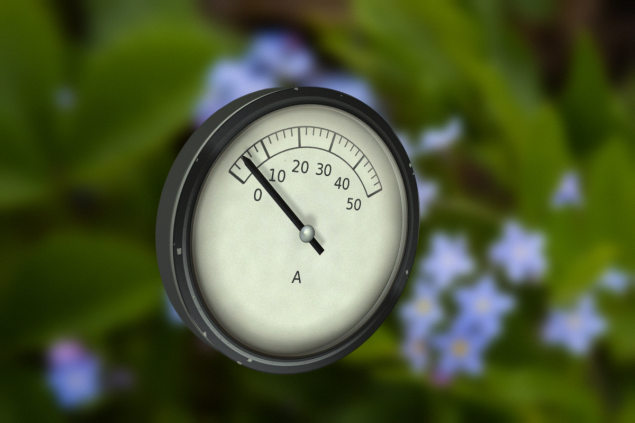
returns 4A
